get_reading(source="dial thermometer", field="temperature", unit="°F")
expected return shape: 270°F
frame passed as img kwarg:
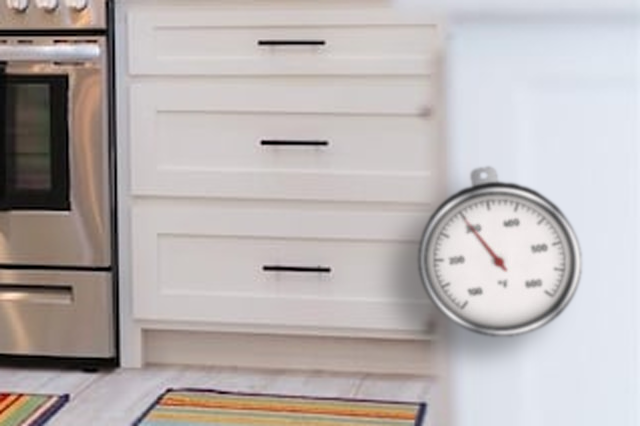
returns 300°F
